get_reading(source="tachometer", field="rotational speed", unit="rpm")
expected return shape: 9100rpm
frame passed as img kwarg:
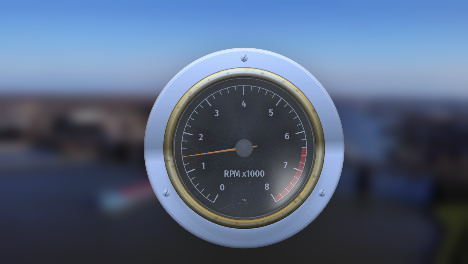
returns 1400rpm
